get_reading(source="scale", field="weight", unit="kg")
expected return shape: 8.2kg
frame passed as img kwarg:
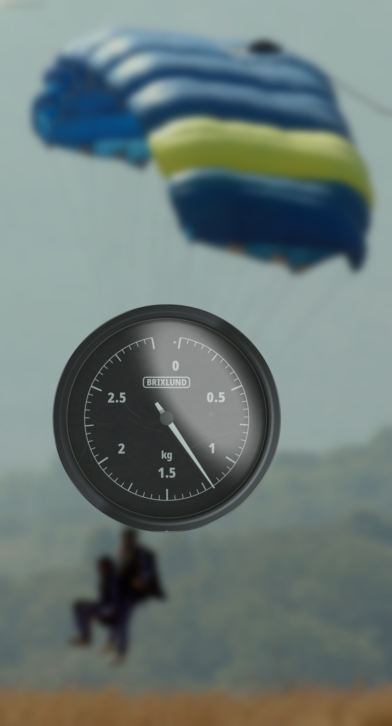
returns 1.2kg
